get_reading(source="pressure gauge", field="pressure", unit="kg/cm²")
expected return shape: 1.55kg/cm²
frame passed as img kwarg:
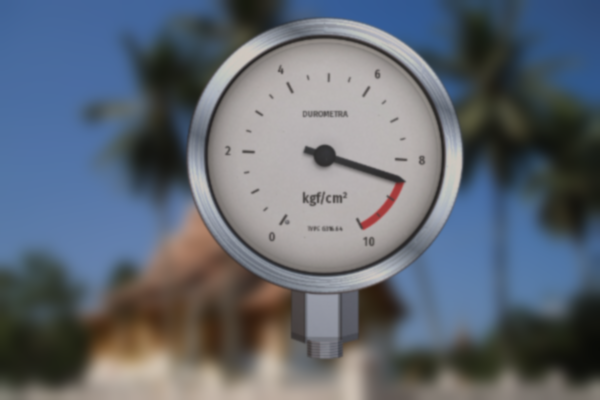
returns 8.5kg/cm²
